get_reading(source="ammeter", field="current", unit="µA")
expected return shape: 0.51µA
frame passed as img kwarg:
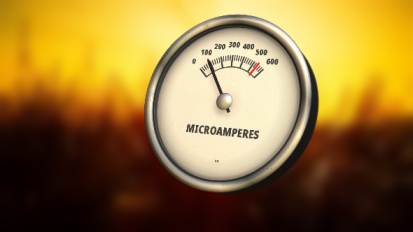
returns 100µA
